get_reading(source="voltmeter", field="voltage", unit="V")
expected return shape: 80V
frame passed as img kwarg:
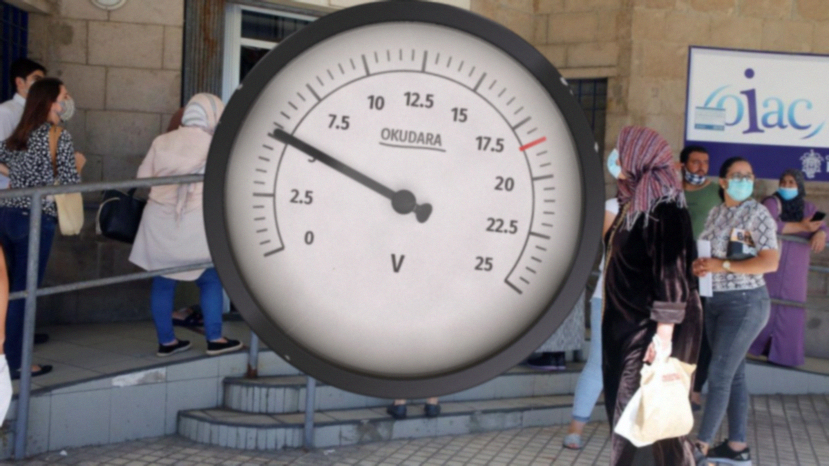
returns 5.25V
